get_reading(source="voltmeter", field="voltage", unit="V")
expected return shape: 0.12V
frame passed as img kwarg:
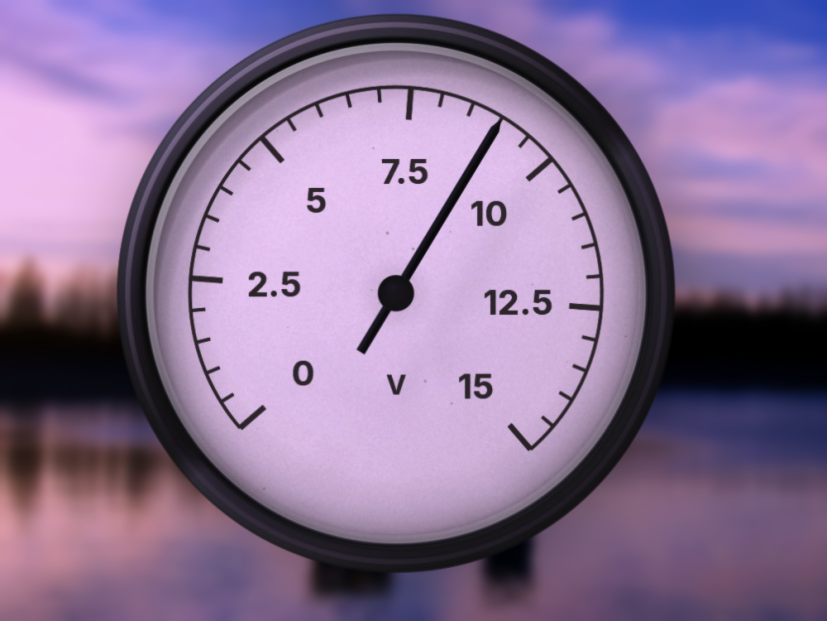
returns 9V
